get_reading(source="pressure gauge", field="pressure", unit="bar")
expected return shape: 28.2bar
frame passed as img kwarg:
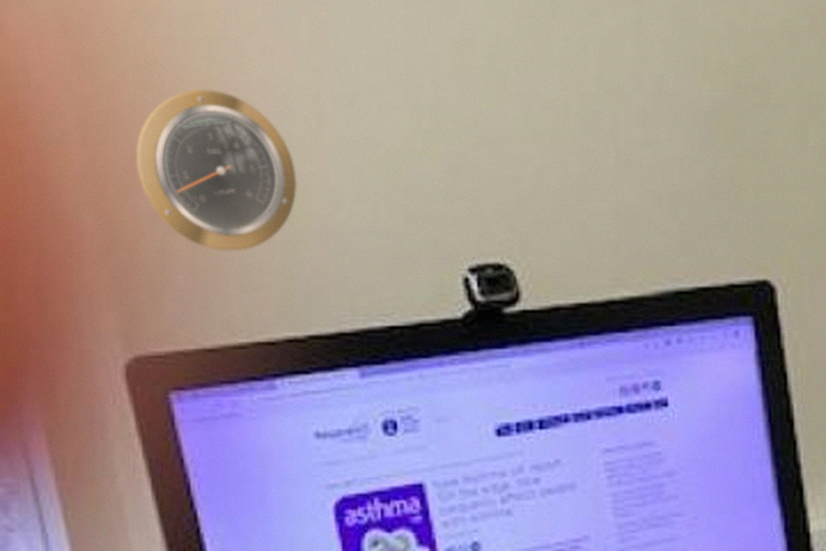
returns 0.6bar
